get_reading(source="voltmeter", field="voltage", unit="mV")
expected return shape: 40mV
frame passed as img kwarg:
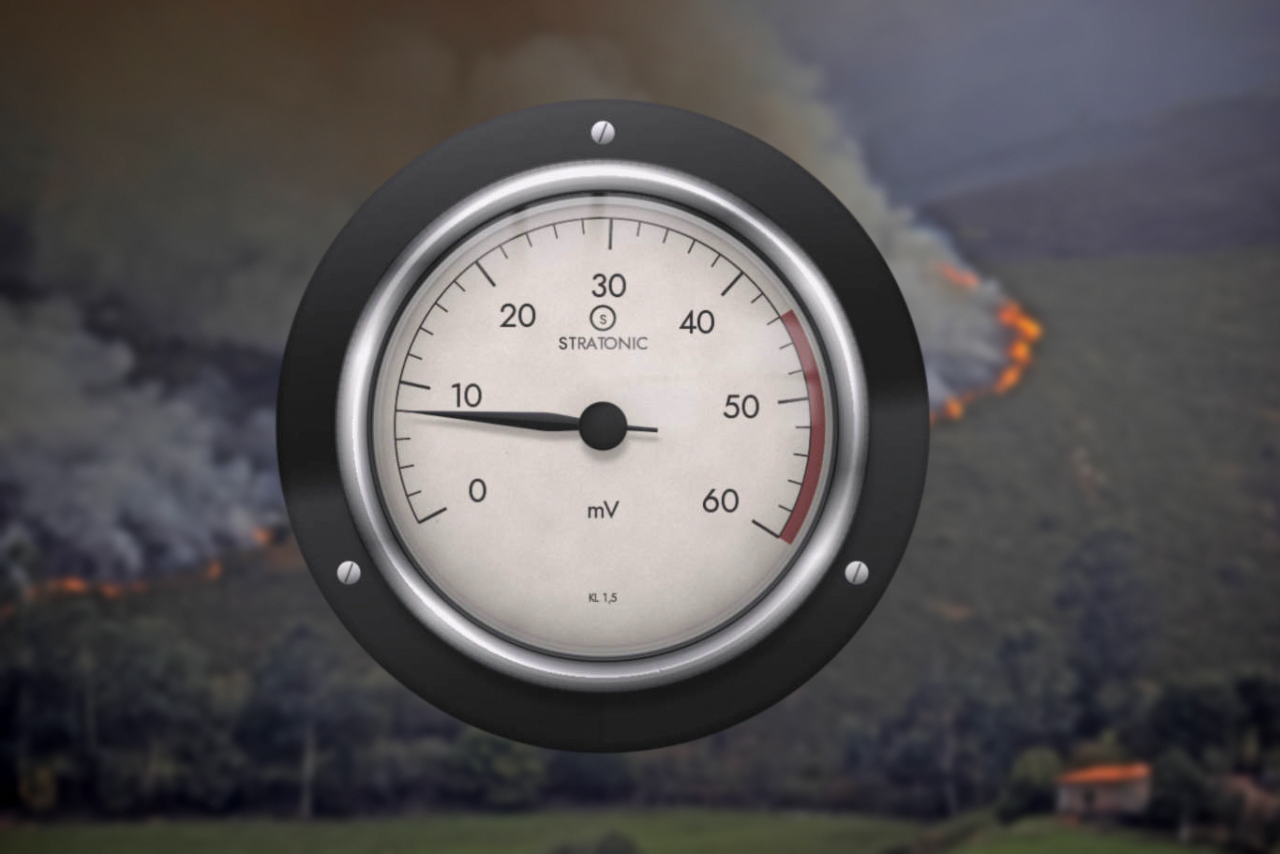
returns 8mV
